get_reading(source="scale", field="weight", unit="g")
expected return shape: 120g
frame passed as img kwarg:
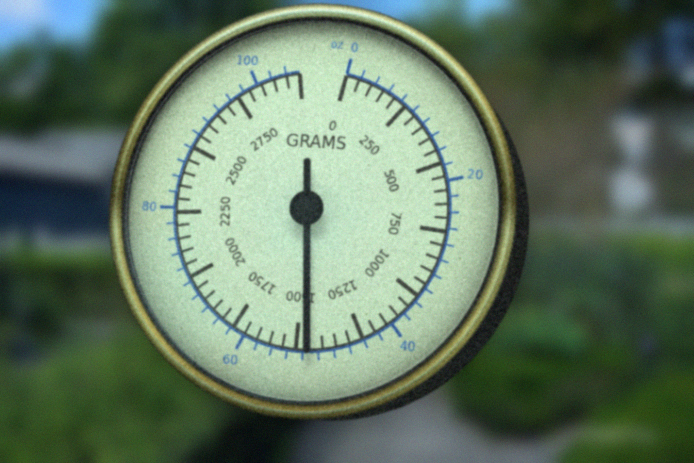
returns 1450g
